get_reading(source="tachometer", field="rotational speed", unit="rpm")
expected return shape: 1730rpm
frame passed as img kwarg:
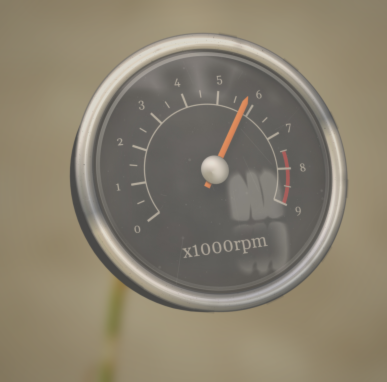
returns 5750rpm
